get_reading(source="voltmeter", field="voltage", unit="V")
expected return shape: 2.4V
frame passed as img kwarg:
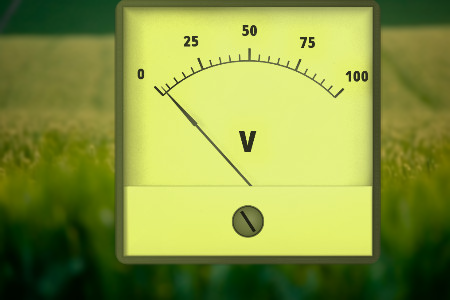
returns 2.5V
